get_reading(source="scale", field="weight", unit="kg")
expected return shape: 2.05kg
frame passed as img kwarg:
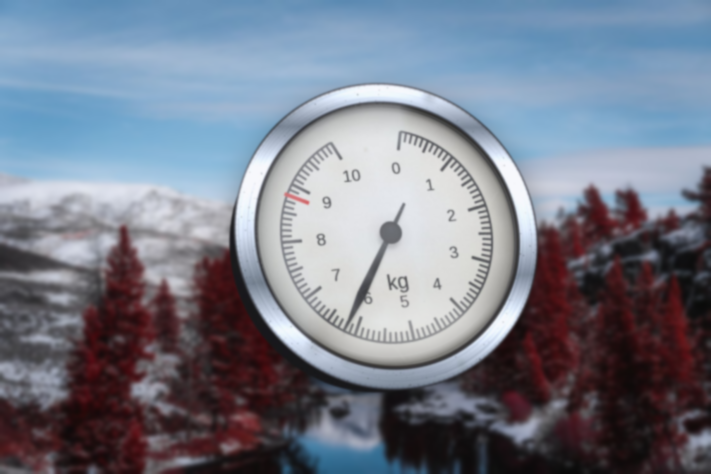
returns 6.2kg
